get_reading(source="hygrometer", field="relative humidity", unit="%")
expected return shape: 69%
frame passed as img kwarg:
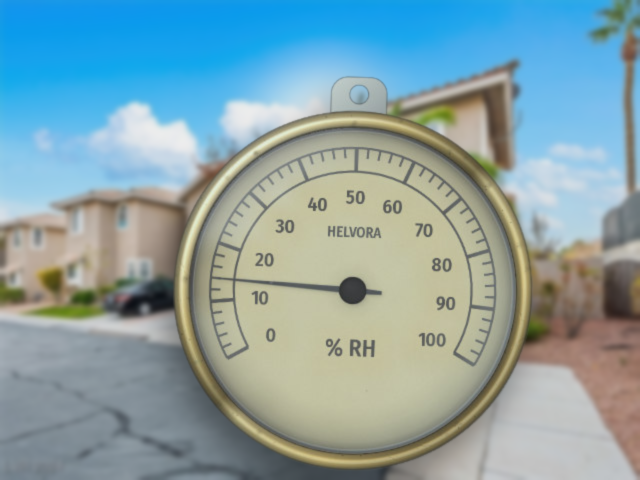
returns 14%
